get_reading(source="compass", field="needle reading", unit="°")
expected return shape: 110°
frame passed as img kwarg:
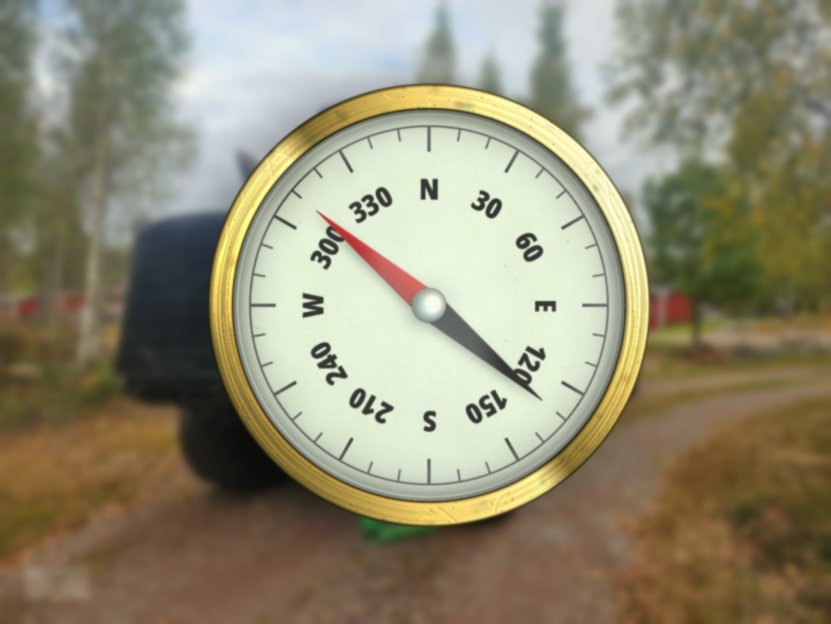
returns 310°
